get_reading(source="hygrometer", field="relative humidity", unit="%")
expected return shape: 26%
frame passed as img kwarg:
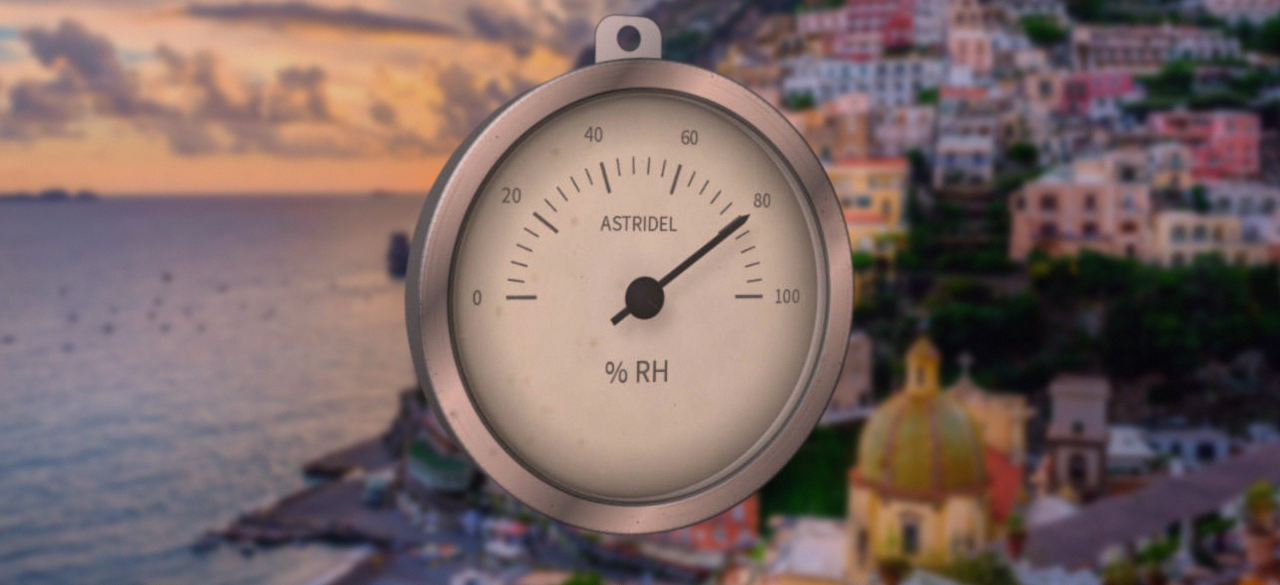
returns 80%
